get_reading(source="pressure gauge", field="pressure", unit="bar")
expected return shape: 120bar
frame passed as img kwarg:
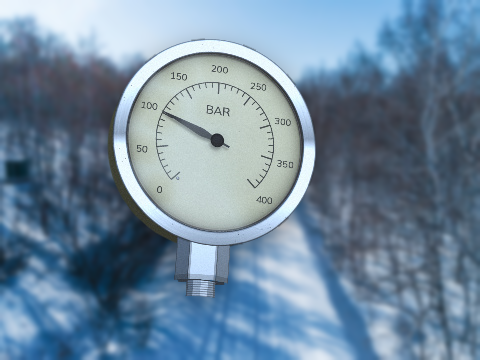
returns 100bar
